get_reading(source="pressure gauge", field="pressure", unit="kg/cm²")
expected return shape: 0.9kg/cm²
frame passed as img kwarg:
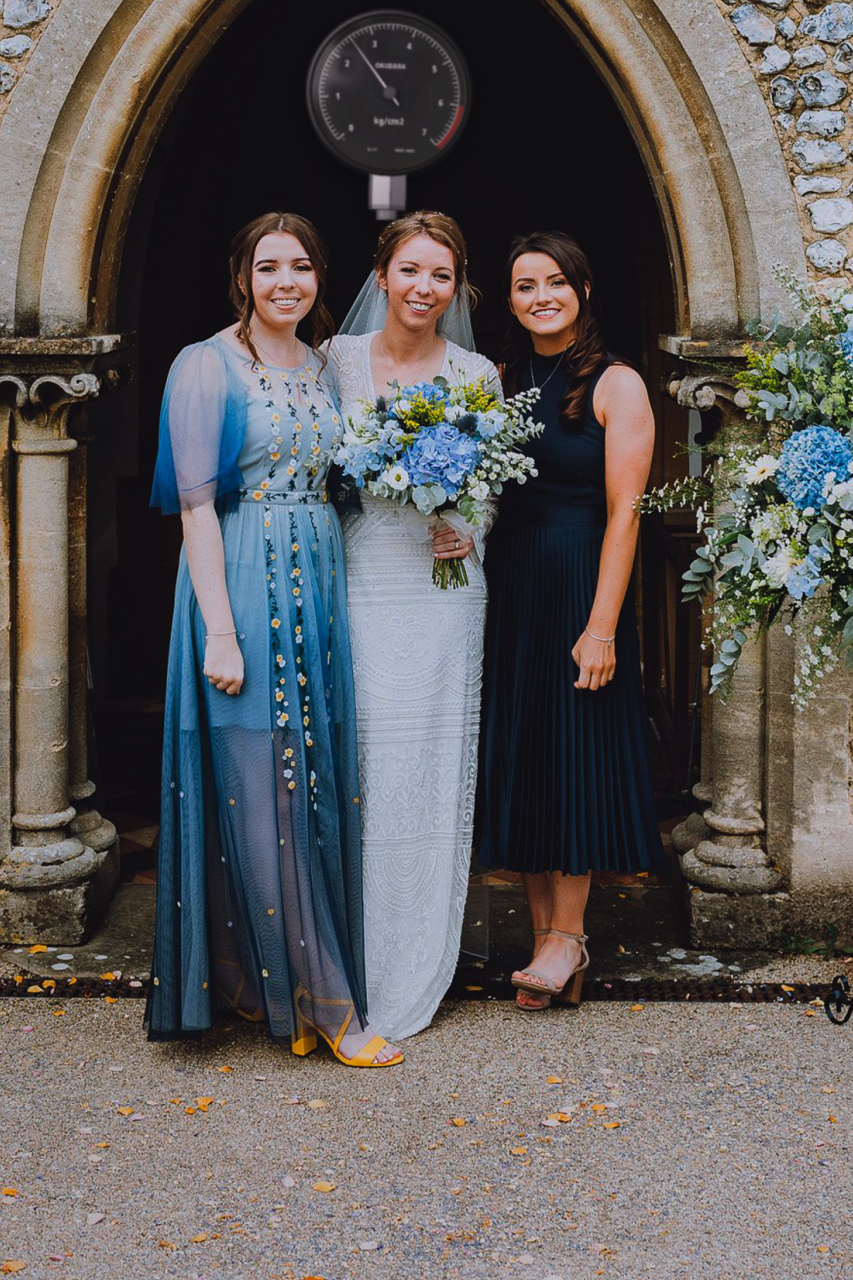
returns 2.5kg/cm²
